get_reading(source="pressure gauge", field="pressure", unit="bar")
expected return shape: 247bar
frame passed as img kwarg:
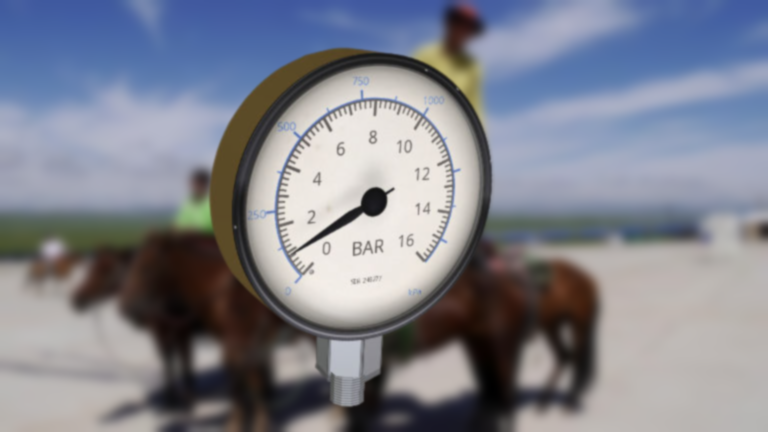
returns 1bar
